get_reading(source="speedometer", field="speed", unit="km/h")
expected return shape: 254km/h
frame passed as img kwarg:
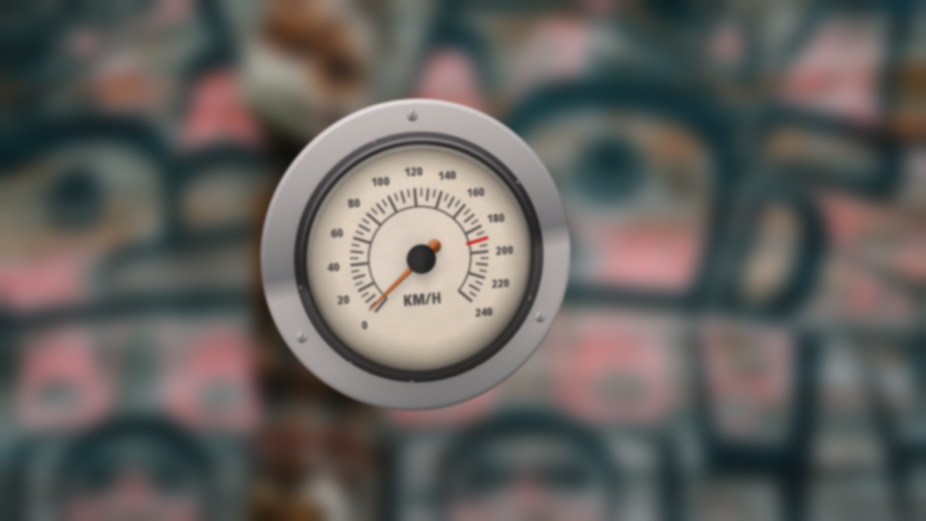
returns 5km/h
